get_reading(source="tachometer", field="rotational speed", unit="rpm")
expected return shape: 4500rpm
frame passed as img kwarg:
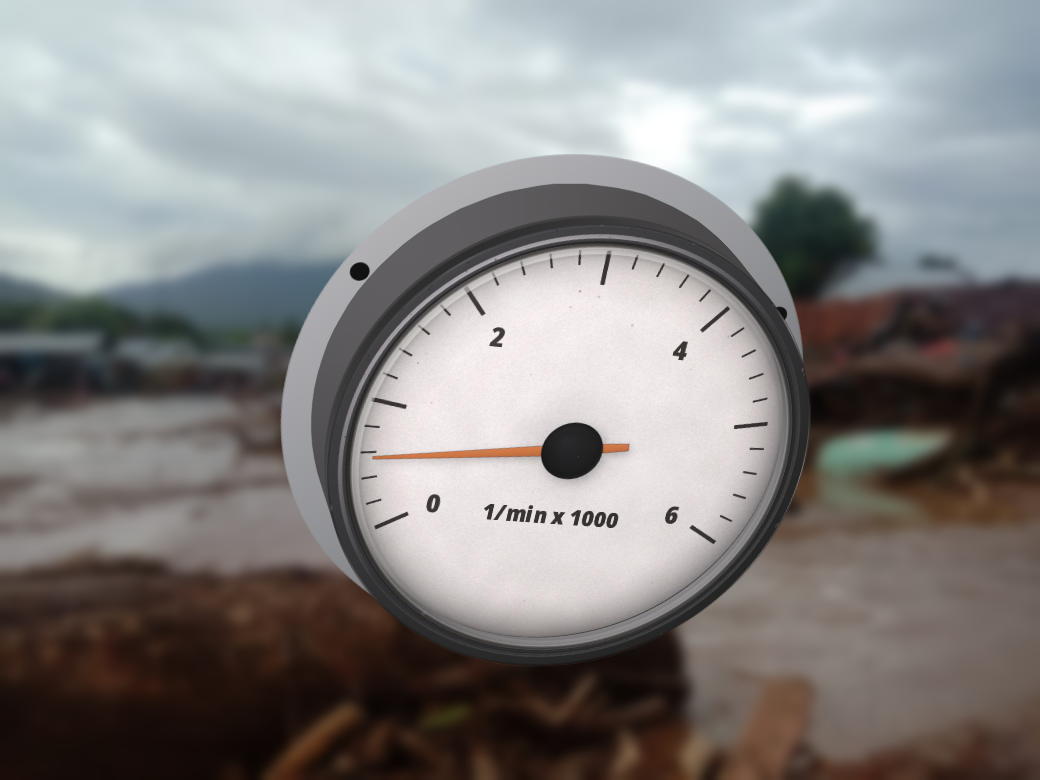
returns 600rpm
